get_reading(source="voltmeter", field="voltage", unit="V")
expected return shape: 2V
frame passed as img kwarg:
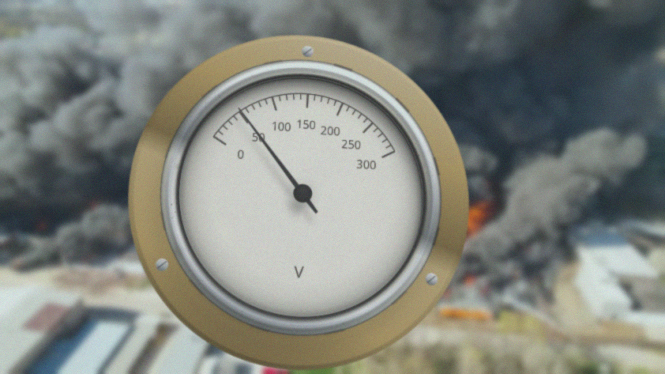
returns 50V
